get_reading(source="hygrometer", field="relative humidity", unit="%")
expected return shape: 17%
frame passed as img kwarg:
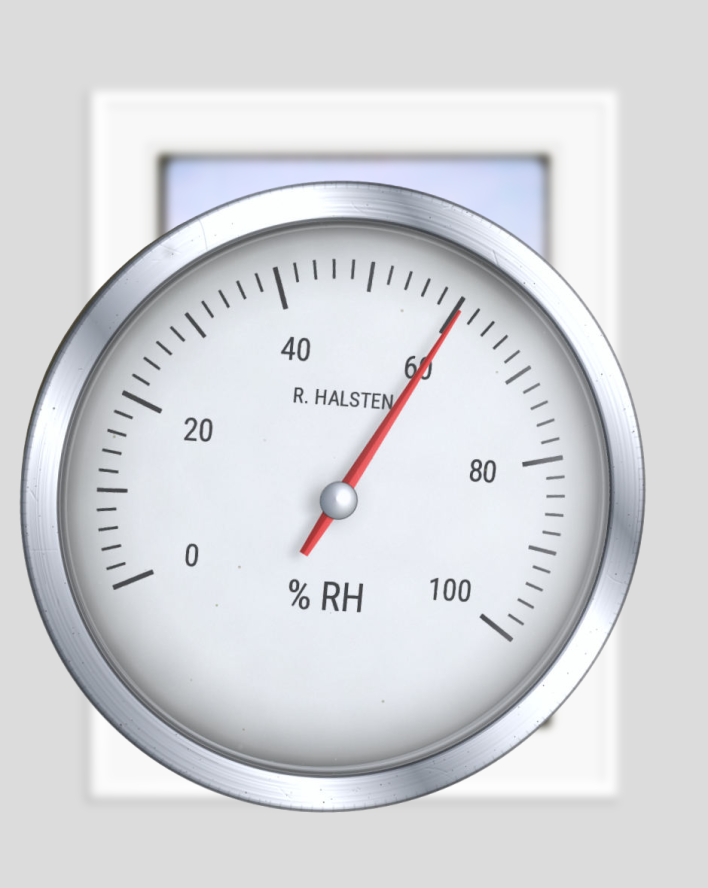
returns 60%
